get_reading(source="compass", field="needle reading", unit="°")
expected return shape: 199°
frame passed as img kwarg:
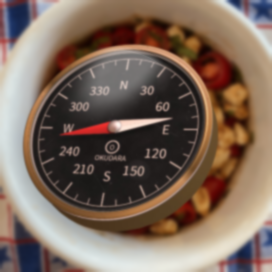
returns 260°
